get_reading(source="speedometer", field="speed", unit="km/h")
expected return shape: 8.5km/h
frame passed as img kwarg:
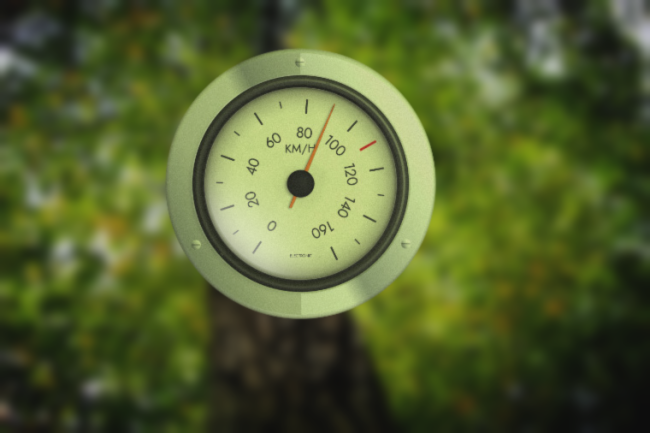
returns 90km/h
